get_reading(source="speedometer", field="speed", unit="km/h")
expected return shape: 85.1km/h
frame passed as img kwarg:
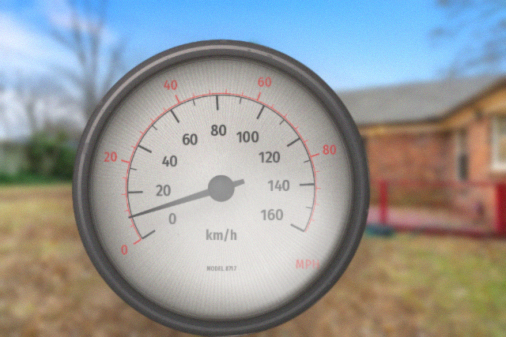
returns 10km/h
